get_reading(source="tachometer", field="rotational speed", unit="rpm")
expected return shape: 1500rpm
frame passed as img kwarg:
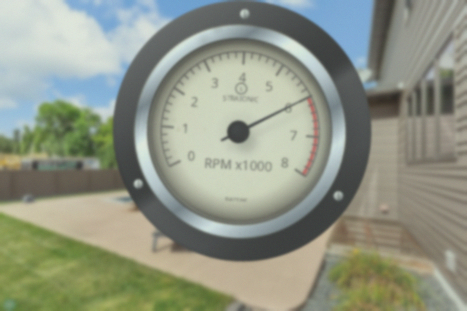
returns 6000rpm
